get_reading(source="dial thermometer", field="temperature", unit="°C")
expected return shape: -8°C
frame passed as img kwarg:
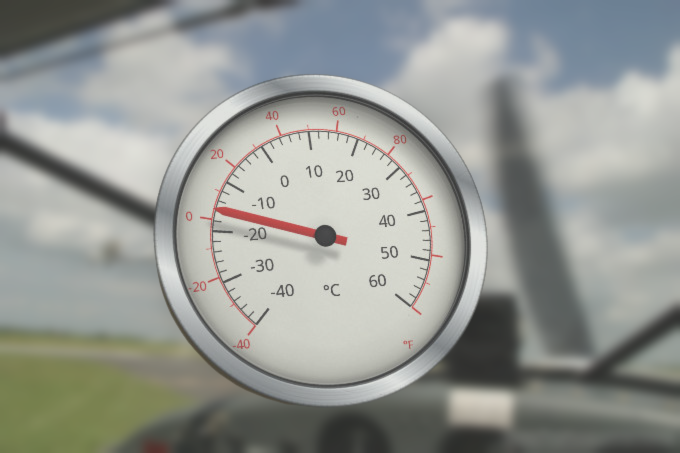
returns -16°C
